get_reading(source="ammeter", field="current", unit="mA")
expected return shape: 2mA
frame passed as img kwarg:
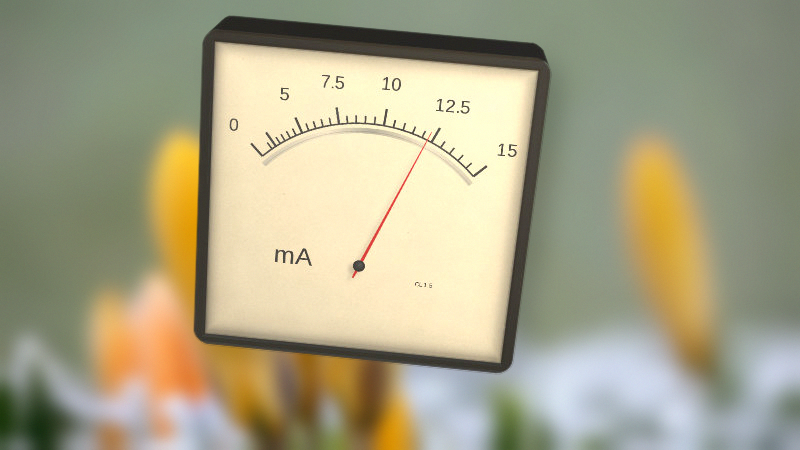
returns 12.25mA
